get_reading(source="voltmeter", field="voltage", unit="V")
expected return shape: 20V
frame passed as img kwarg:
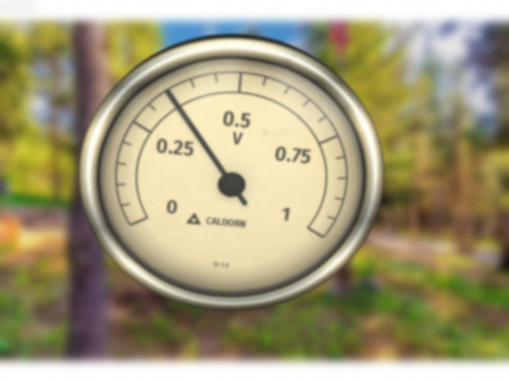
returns 0.35V
